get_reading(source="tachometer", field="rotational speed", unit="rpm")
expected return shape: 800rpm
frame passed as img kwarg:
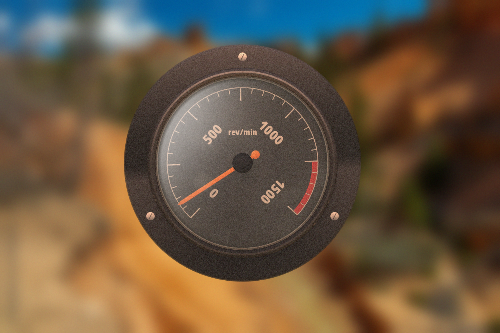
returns 75rpm
